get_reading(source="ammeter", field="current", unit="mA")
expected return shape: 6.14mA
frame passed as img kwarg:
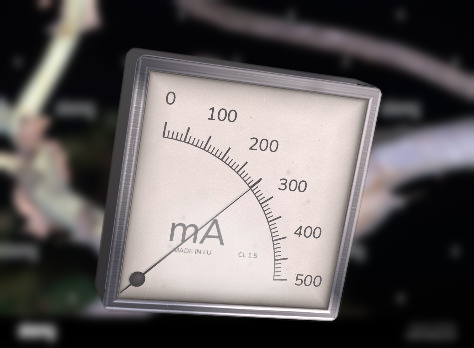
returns 250mA
